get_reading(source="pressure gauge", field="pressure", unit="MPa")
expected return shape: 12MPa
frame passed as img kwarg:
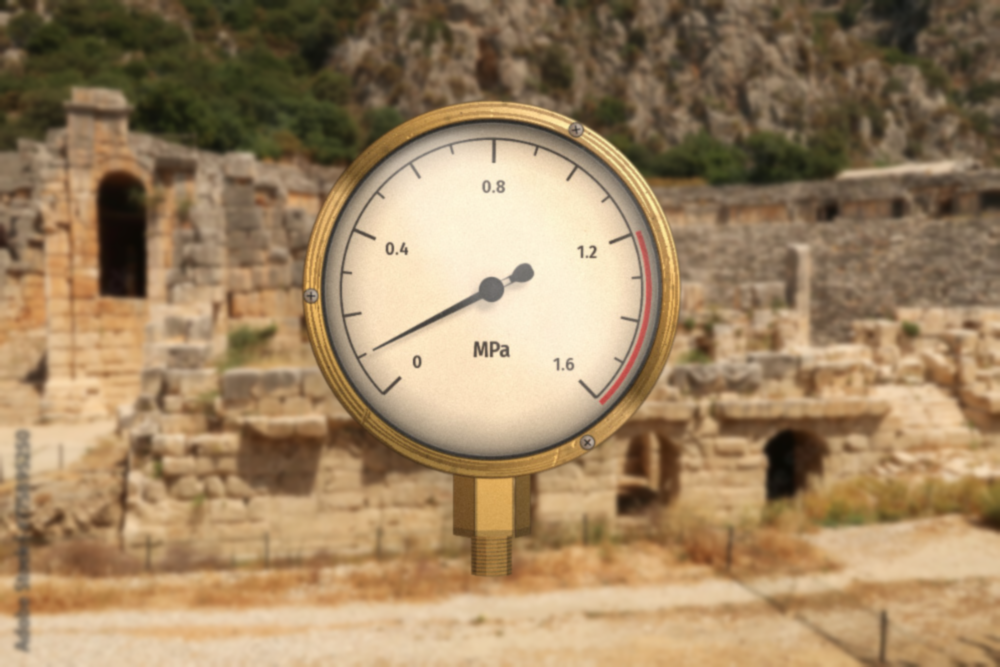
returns 0.1MPa
